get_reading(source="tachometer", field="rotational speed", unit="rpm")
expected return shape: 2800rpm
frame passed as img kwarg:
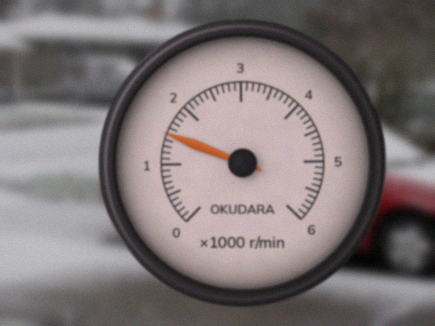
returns 1500rpm
